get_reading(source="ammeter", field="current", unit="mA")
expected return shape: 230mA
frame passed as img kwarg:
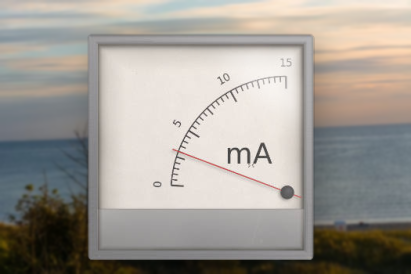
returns 3mA
